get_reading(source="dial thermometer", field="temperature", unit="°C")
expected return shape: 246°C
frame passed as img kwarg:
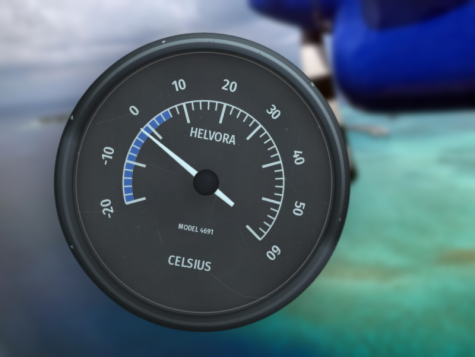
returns -2°C
